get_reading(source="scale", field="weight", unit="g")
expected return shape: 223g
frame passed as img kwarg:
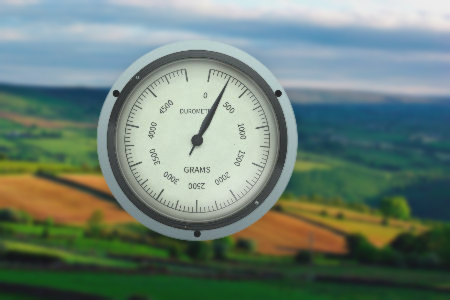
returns 250g
